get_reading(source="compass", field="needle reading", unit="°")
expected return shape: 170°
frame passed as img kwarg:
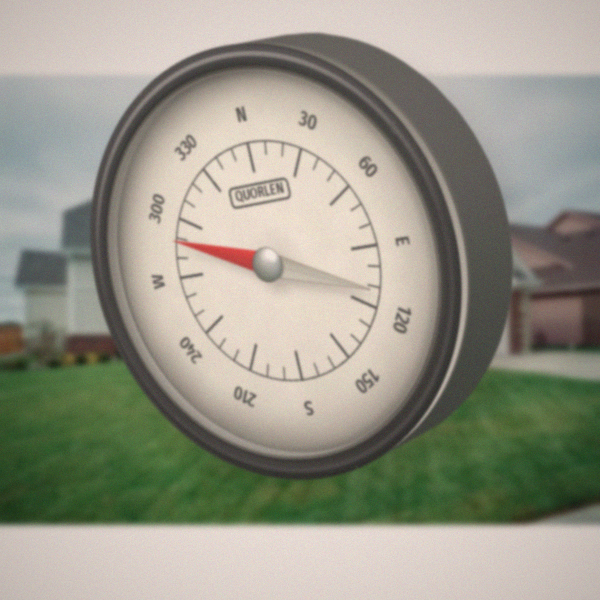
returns 290°
